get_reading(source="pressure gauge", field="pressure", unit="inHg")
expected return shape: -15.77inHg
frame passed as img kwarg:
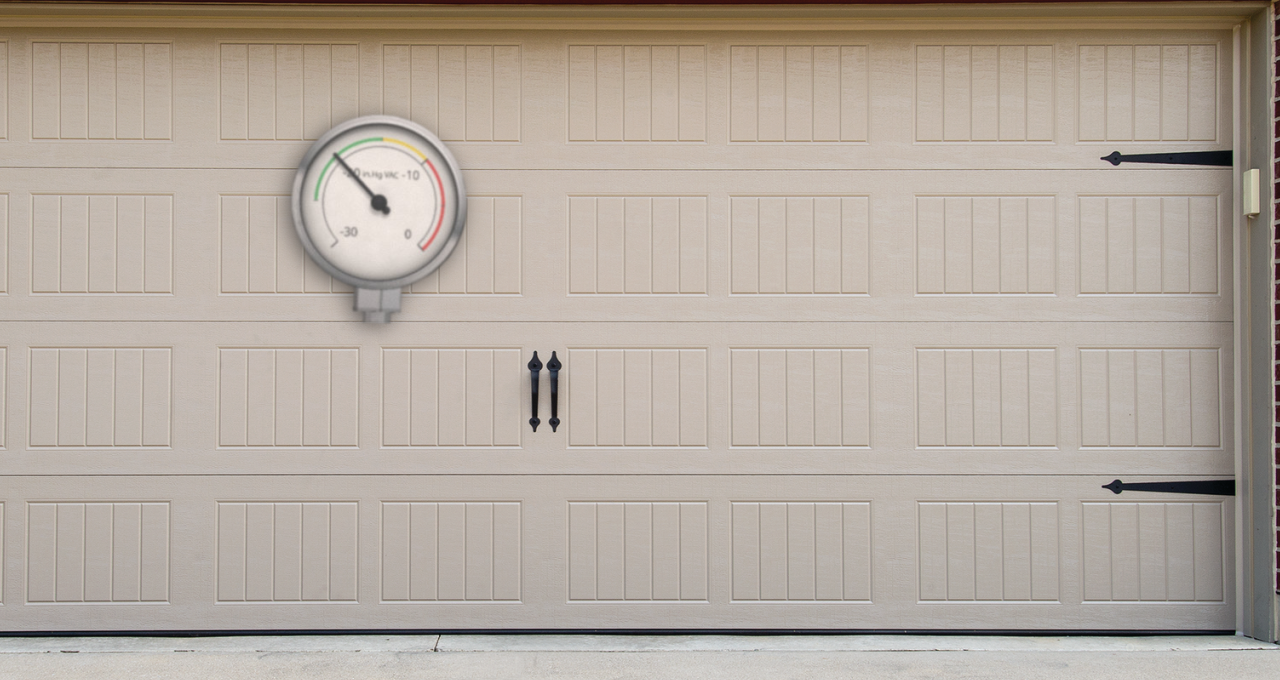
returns -20inHg
